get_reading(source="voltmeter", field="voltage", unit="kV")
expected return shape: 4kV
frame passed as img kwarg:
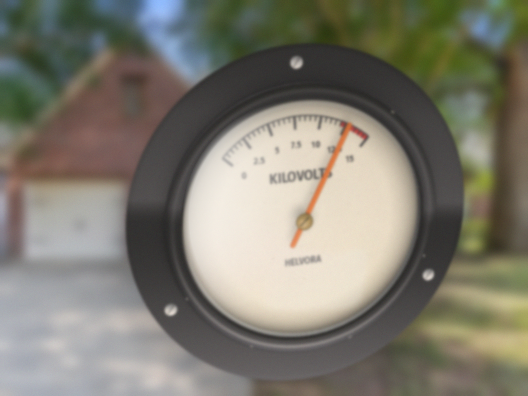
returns 12.5kV
